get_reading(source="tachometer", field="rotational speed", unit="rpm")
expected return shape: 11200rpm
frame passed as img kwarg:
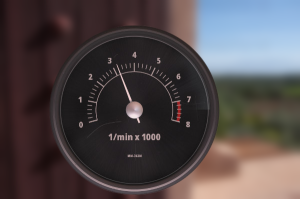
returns 3200rpm
